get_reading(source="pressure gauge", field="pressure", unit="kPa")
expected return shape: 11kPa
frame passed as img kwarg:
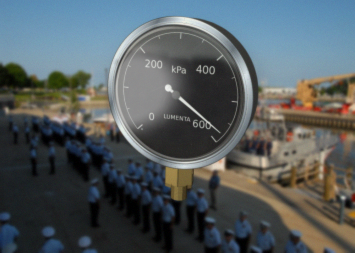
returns 575kPa
